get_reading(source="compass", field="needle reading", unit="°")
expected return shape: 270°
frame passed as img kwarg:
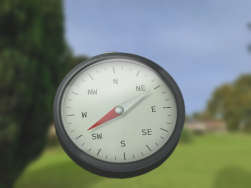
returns 240°
